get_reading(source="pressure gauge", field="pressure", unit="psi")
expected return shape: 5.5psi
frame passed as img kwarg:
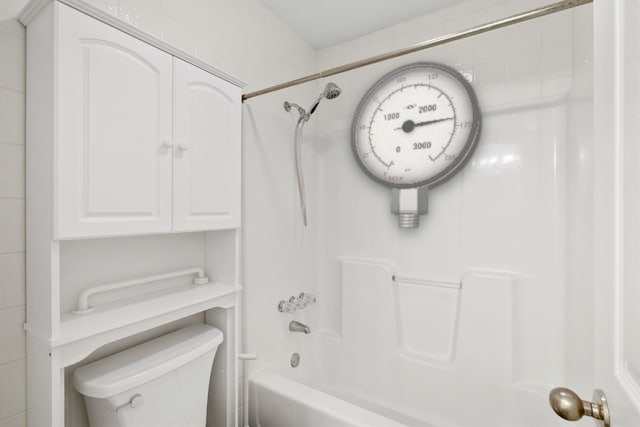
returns 2400psi
